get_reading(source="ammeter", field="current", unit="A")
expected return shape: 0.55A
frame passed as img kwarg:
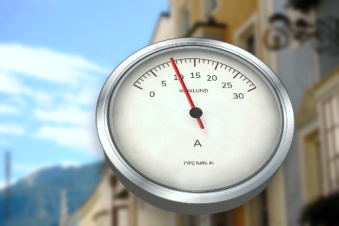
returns 10A
